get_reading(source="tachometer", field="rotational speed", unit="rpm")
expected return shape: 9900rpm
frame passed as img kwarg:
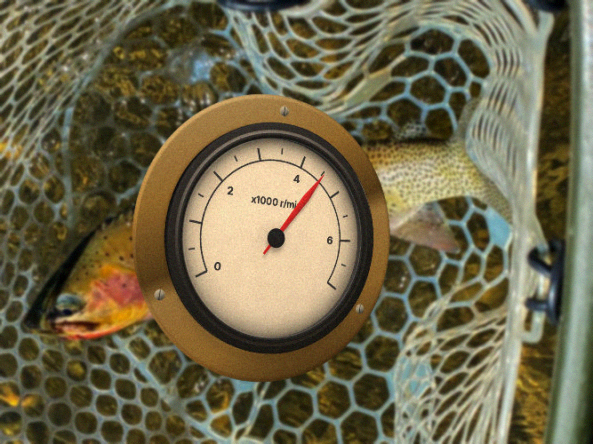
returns 4500rpm
